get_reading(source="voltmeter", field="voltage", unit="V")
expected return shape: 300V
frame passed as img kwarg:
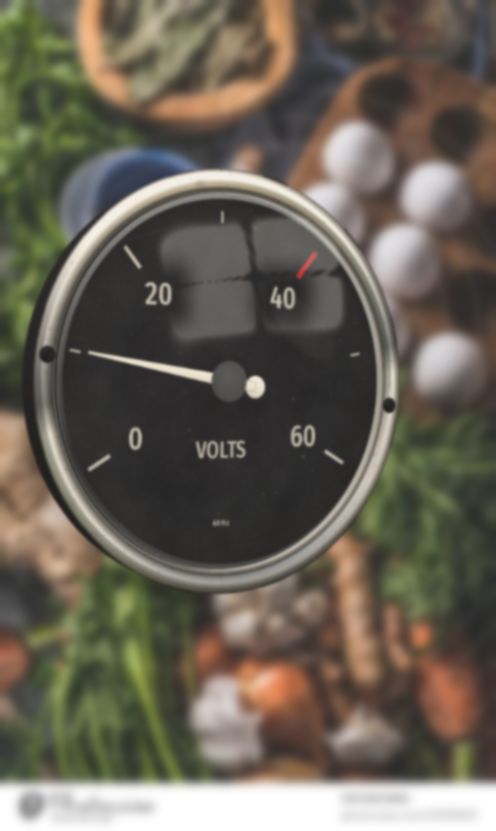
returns 10V
